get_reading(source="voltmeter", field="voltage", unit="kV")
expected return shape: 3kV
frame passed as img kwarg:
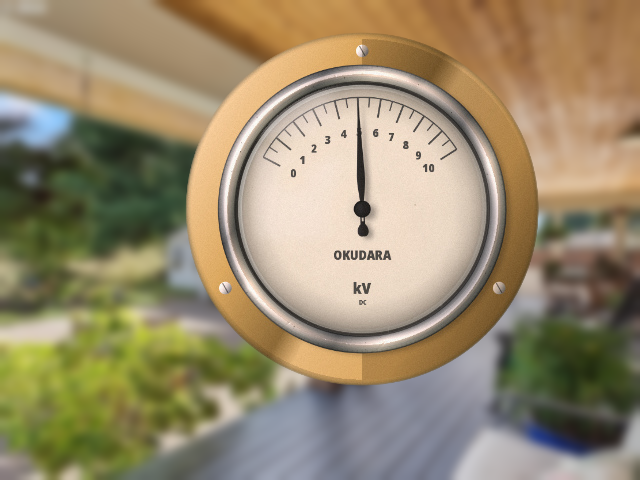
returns 5kV
